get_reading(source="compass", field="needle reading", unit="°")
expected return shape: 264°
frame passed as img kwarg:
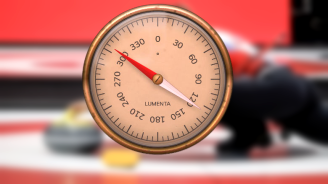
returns 305°
